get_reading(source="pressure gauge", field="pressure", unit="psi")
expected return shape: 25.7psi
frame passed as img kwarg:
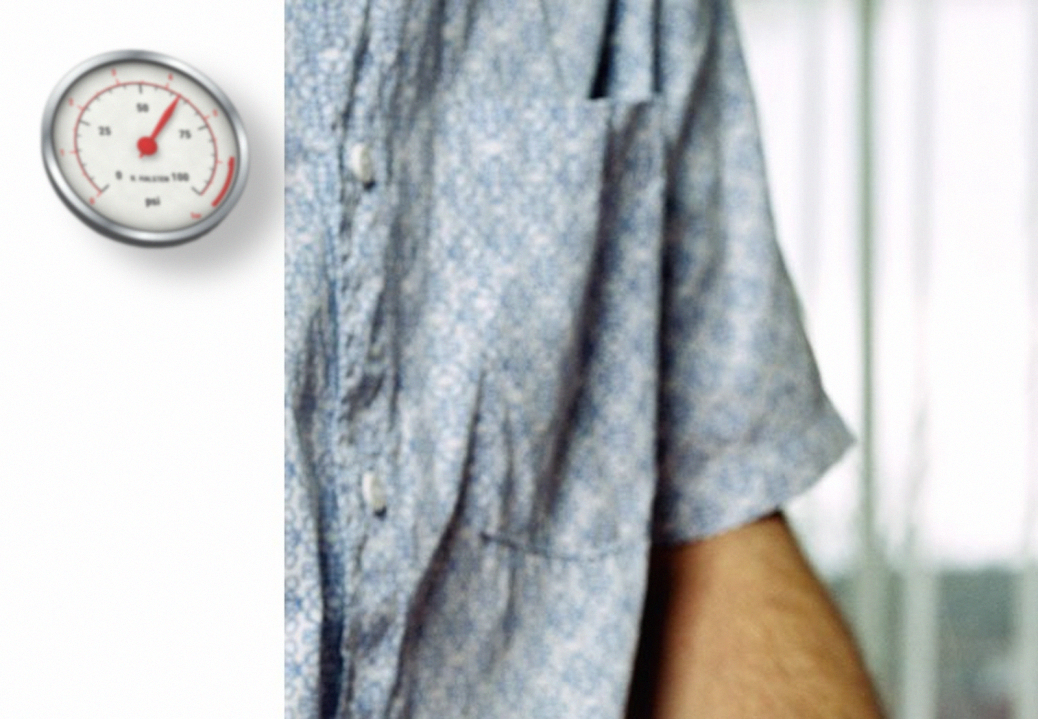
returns 62.5psi
